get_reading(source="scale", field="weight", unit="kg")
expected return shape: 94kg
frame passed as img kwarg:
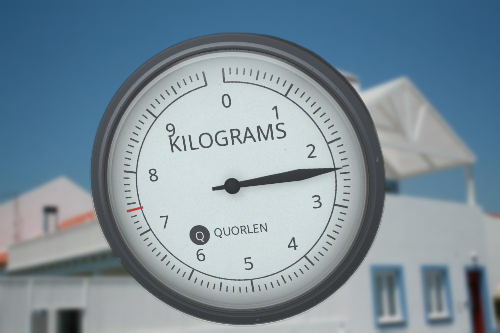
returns 2.4kg
